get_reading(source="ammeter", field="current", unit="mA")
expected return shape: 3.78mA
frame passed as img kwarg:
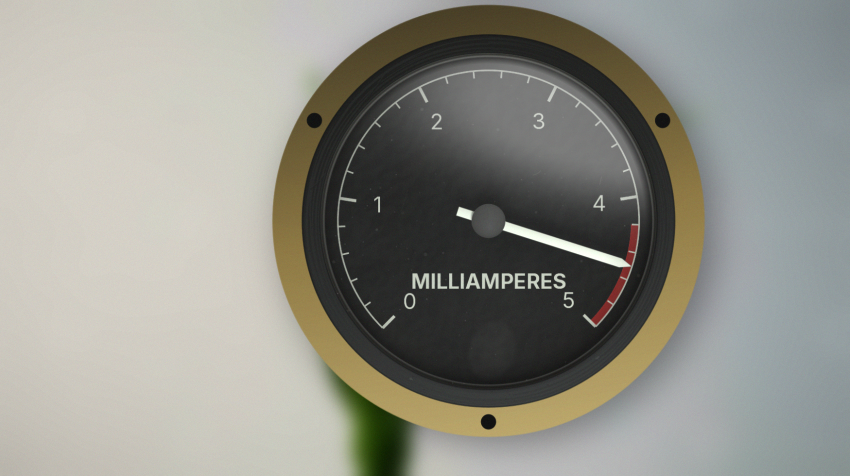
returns 4.5mA
